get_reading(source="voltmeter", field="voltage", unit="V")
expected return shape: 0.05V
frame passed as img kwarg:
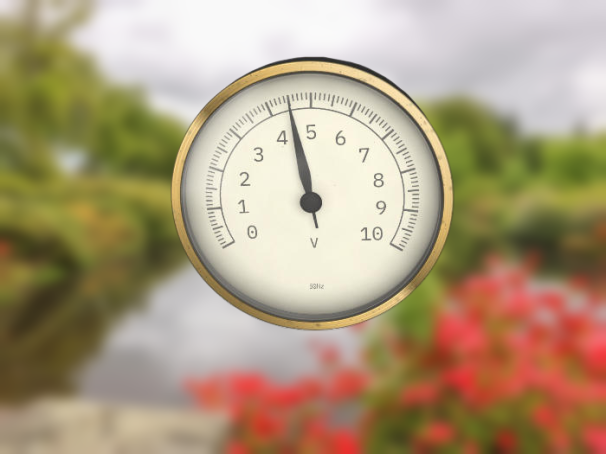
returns 4.5V
